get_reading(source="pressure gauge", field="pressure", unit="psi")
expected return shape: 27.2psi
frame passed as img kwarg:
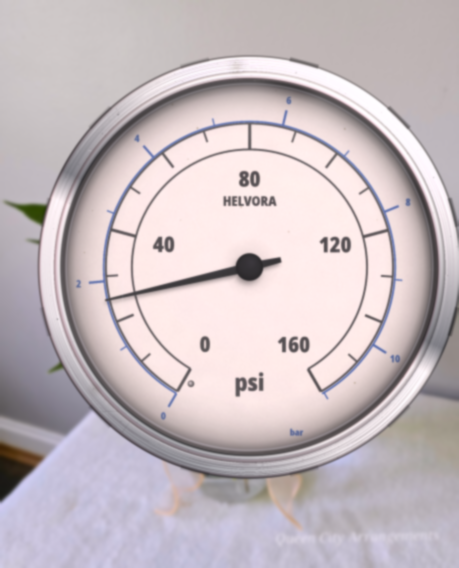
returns 25psi
